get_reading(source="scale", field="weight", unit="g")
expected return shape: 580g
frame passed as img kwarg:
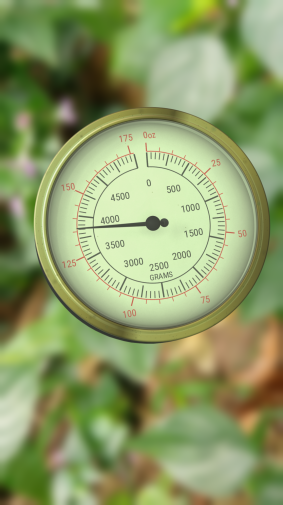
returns 3850g
